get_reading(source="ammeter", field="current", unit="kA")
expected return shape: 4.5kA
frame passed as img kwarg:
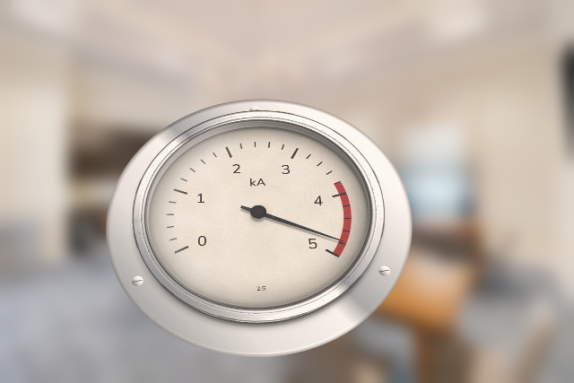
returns 4.8kA
